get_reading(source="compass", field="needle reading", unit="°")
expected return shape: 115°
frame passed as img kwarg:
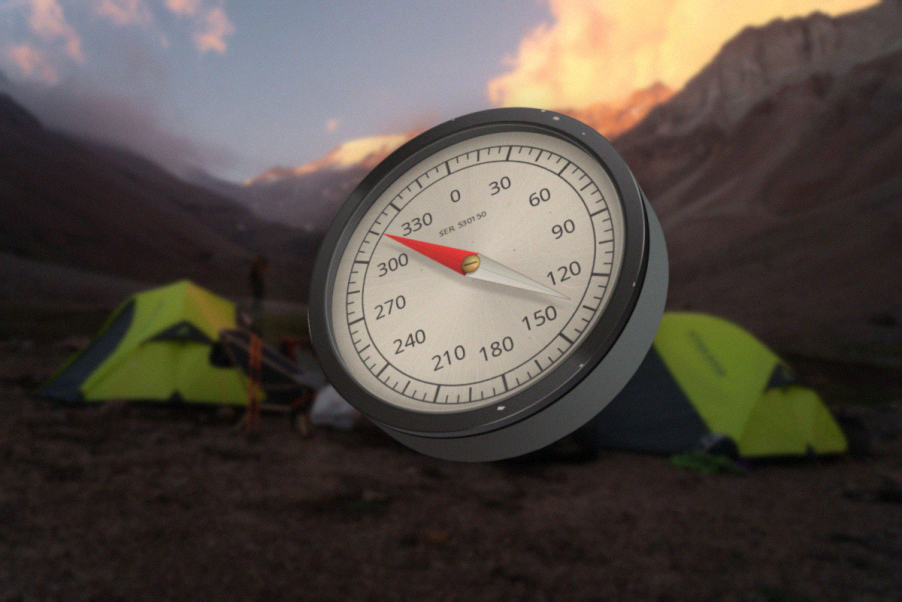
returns 315°
